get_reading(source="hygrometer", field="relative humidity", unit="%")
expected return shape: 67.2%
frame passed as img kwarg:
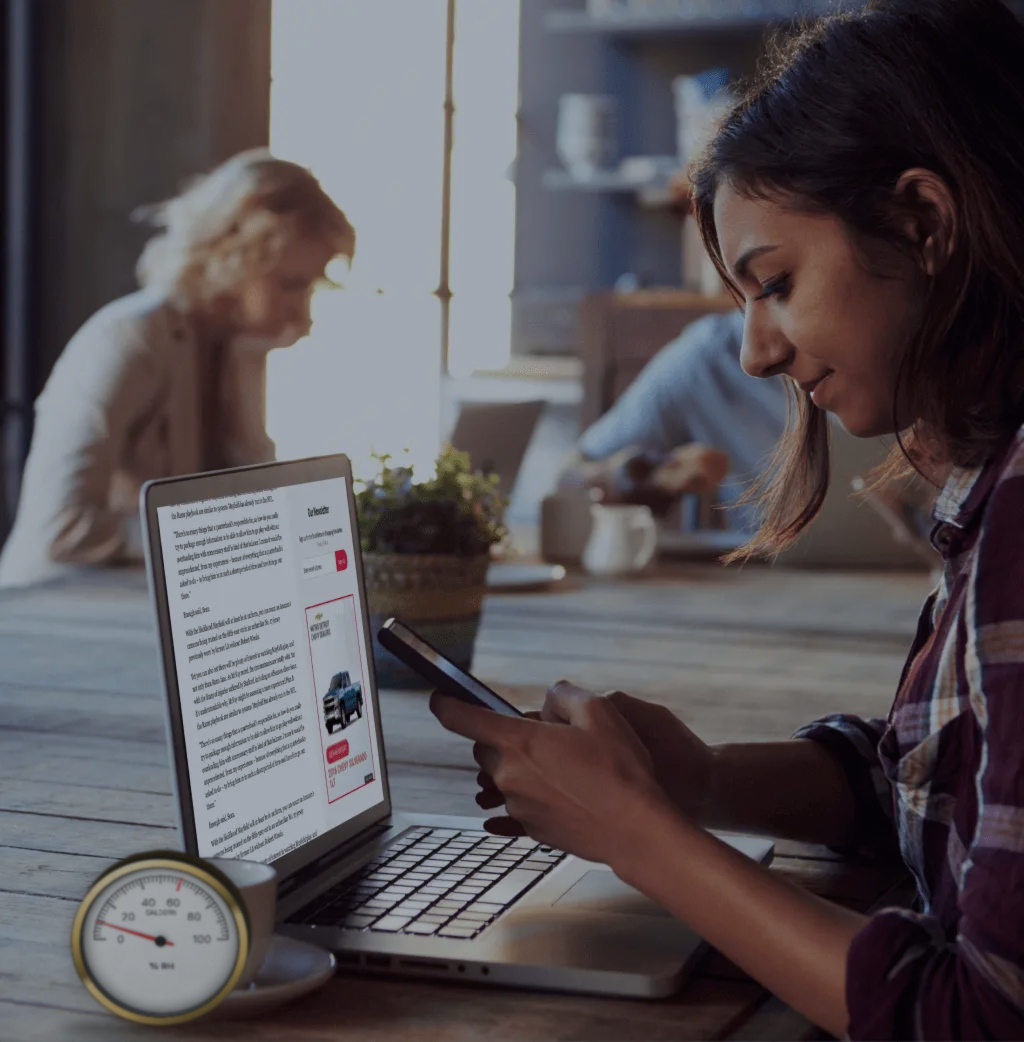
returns 10%
